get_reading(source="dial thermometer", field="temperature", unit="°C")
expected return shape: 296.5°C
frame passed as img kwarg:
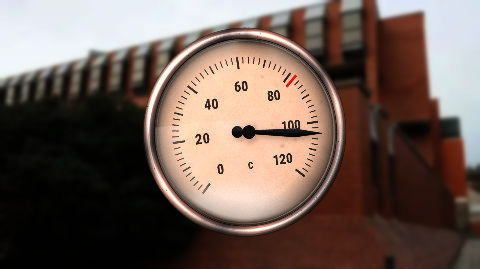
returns 104°C
